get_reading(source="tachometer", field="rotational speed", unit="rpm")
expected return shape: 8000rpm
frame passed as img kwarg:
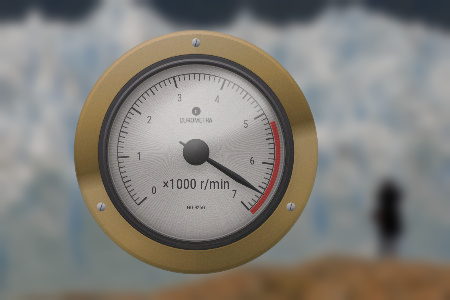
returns 6600rpm
